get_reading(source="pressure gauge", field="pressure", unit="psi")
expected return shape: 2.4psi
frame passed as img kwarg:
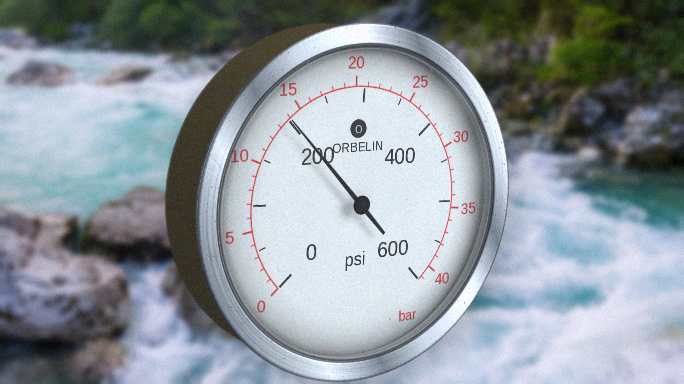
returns 200psi
